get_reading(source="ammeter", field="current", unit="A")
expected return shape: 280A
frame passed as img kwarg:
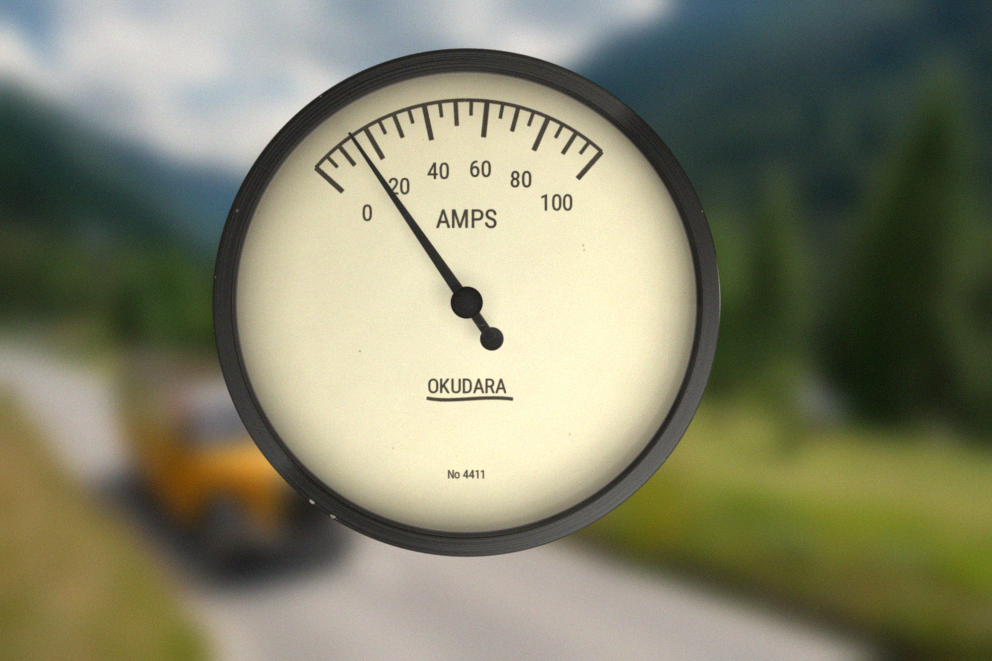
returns 15A
